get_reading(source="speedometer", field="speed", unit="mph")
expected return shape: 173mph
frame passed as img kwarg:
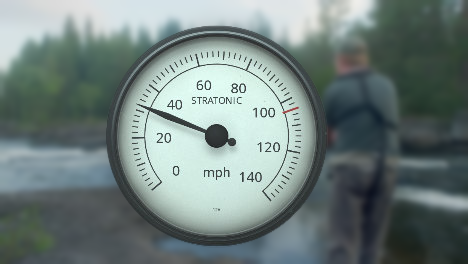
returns 32mph
